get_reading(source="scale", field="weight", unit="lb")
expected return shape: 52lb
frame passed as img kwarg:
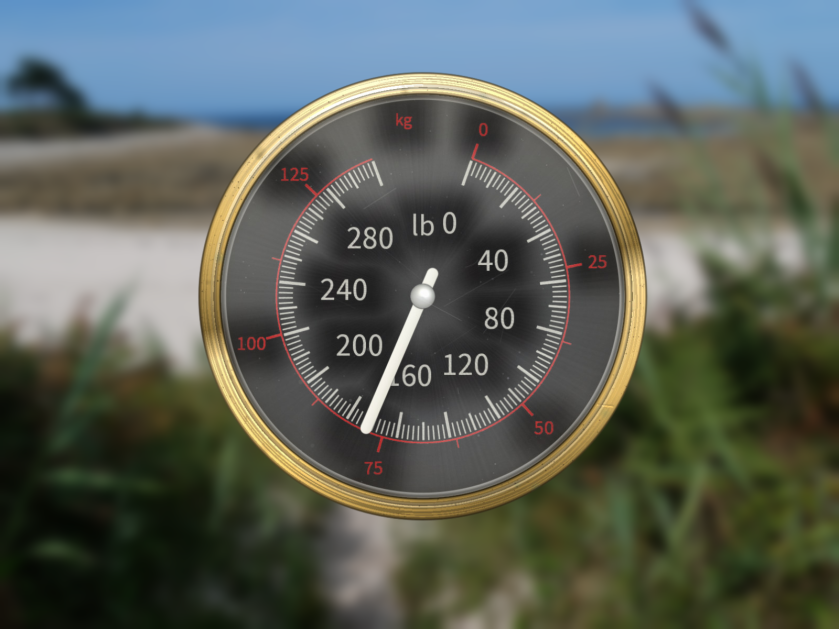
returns 172lb
